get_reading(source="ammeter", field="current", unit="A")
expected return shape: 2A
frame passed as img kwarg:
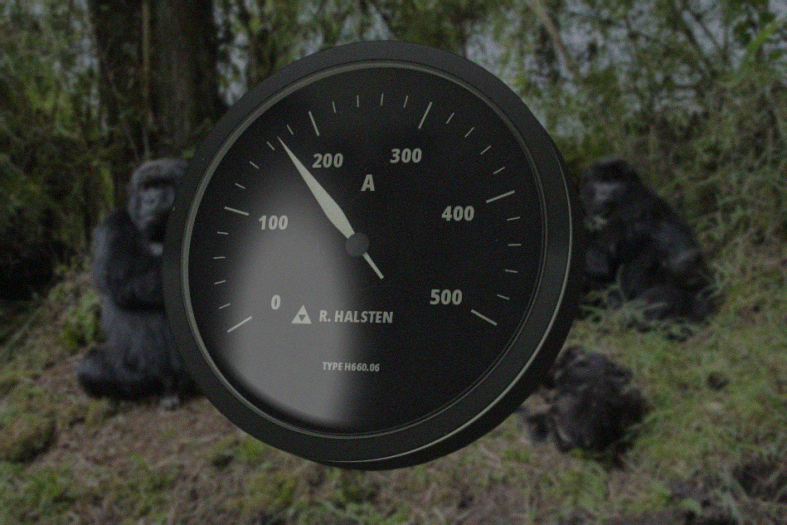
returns 170A
